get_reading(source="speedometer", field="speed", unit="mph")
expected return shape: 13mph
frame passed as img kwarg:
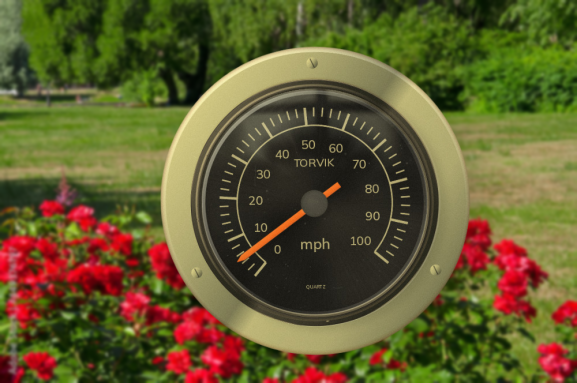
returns 5mph
